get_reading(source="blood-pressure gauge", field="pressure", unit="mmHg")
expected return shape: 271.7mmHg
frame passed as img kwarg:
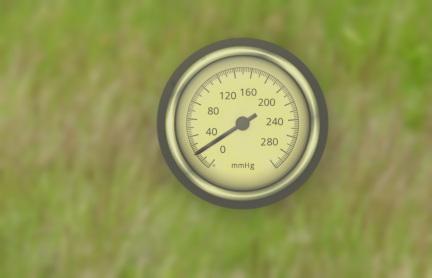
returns 20mmHg
